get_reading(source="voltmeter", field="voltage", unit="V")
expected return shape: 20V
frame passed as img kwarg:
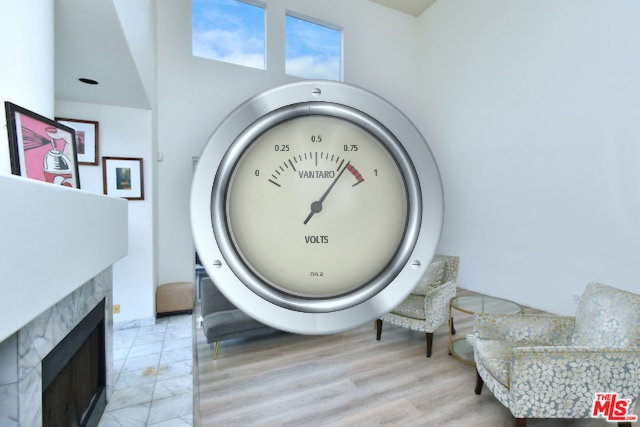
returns 0.8V
